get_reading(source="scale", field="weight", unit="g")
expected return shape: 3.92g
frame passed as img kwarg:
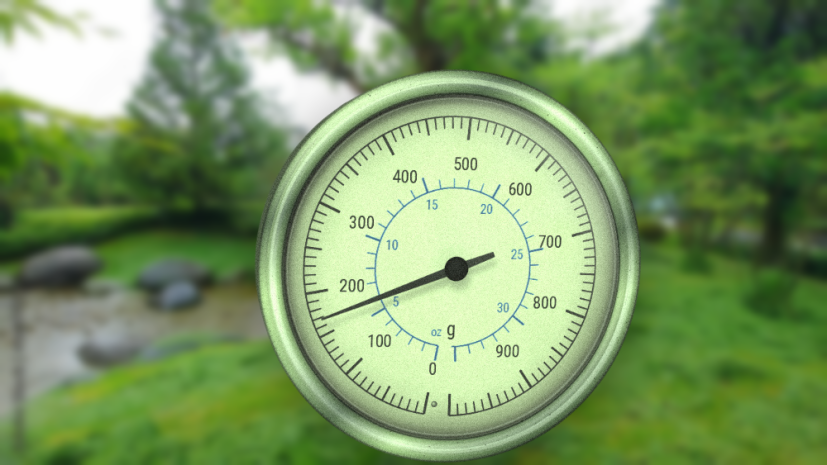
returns 170g
